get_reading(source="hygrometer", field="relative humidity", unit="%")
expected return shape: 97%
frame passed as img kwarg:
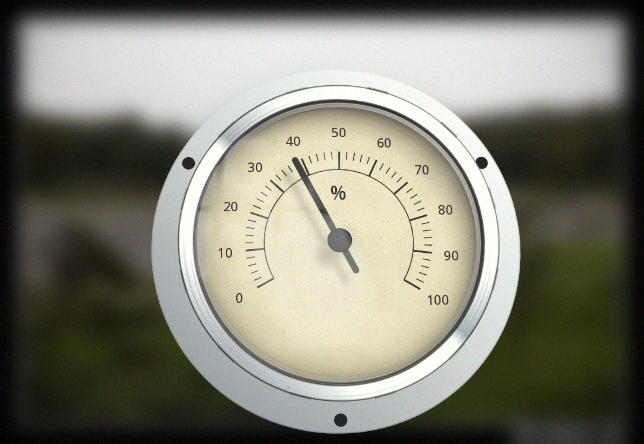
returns 38%
